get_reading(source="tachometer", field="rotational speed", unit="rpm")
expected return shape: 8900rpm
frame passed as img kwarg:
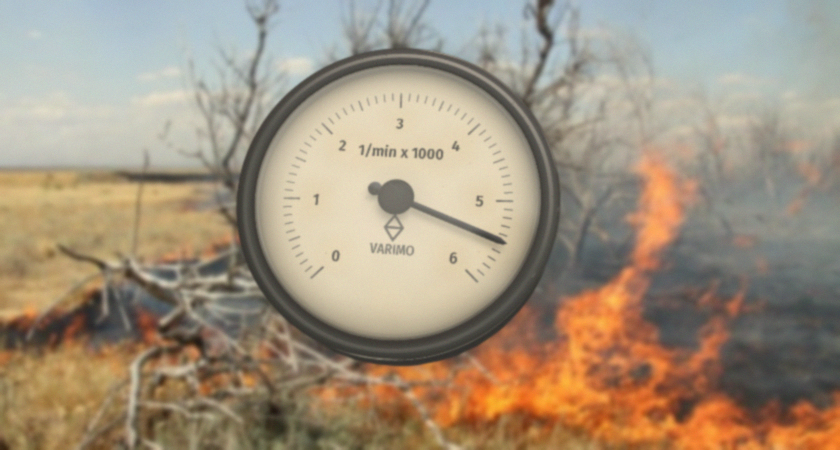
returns 5500rpm
